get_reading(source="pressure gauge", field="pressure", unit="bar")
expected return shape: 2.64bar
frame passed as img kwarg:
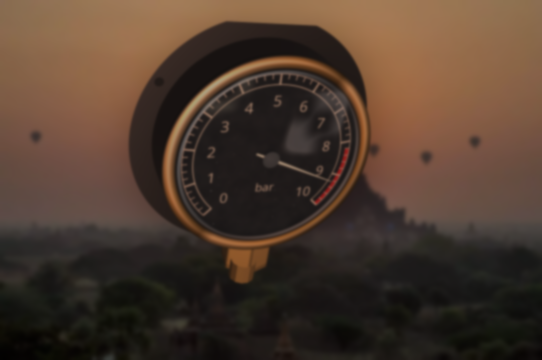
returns 9.2bar
